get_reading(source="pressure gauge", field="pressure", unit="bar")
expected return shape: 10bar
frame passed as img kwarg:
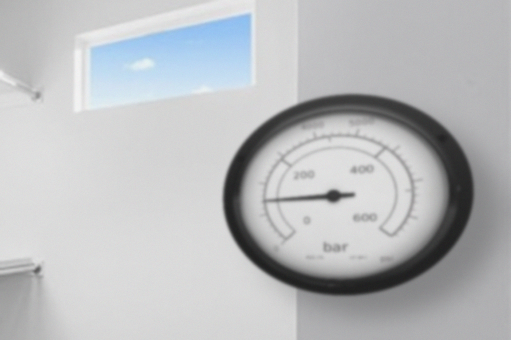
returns 100bar
